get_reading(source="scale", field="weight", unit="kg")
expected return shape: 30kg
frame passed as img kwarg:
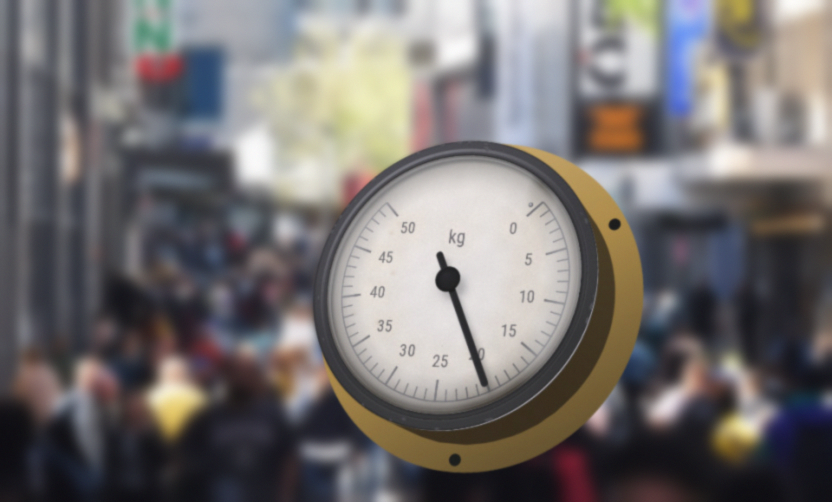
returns 20kg
